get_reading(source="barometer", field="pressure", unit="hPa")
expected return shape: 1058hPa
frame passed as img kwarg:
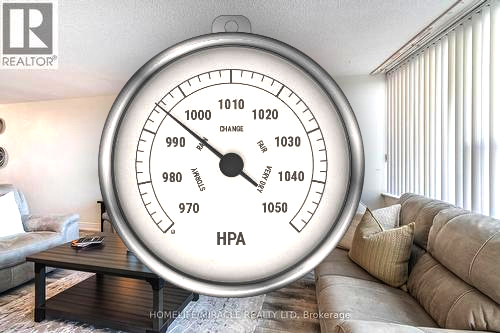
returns 995hPa
